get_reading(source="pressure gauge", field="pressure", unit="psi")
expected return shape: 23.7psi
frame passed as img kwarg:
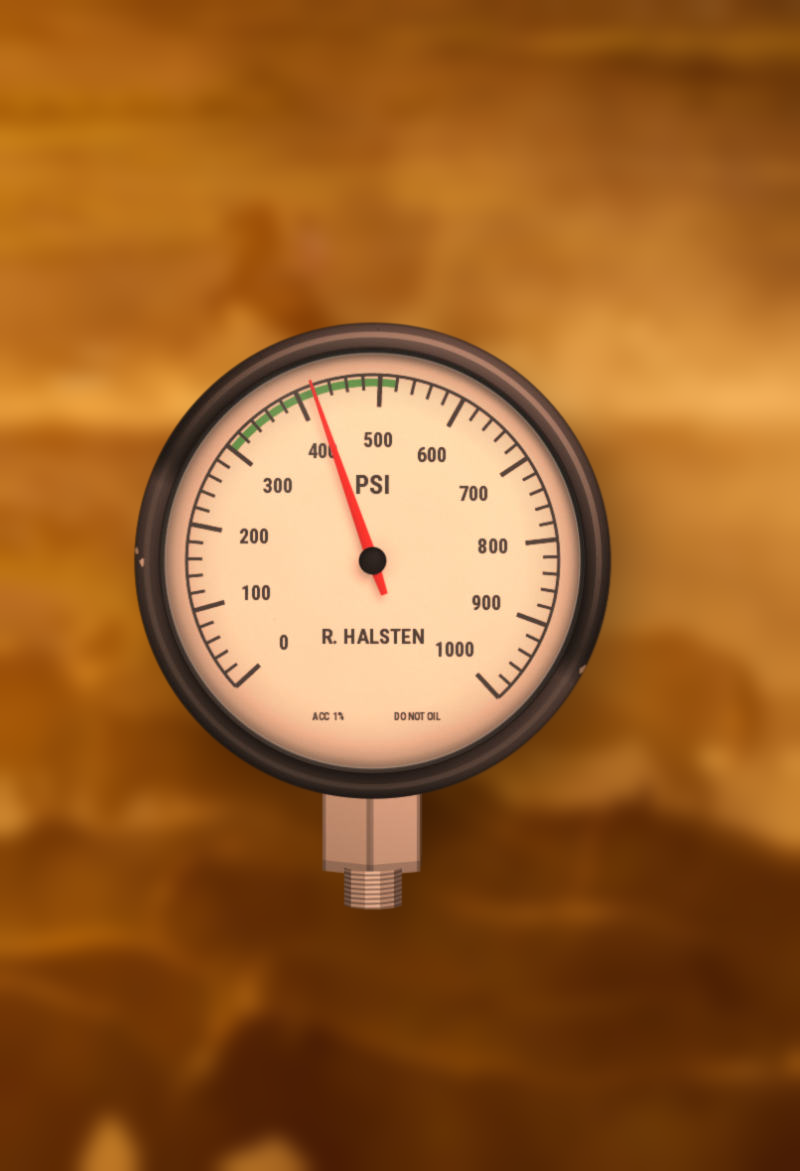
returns 420psi
